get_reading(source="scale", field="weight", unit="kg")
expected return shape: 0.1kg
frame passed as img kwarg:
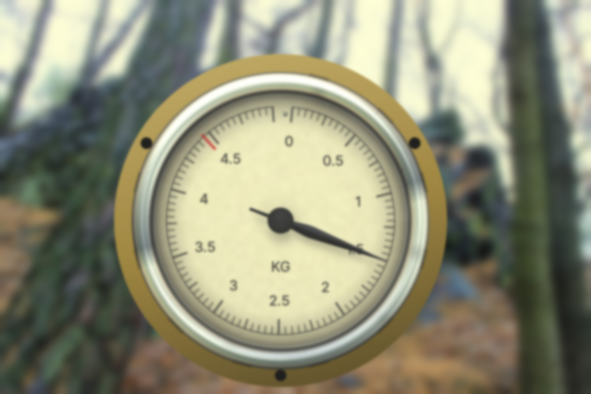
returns 1.5kg
